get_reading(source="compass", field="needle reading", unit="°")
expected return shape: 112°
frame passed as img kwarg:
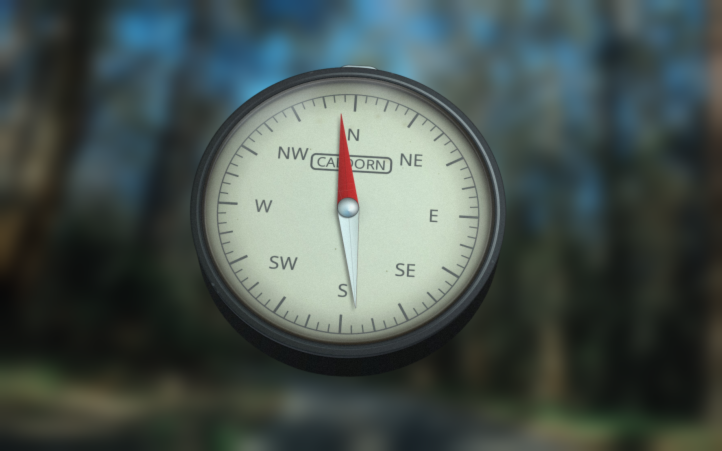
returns 352.5°
